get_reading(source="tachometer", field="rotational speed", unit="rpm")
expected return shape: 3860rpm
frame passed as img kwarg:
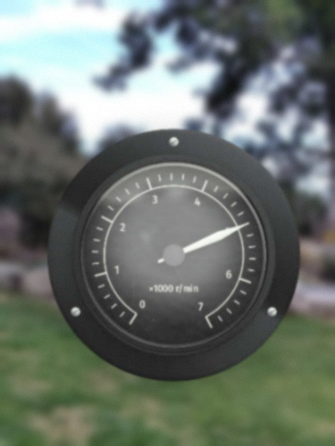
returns 5000rpm
